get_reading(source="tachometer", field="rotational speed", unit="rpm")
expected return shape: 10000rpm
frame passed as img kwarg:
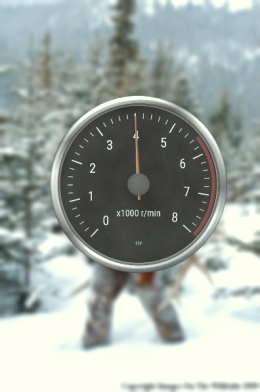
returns 4000rpm
